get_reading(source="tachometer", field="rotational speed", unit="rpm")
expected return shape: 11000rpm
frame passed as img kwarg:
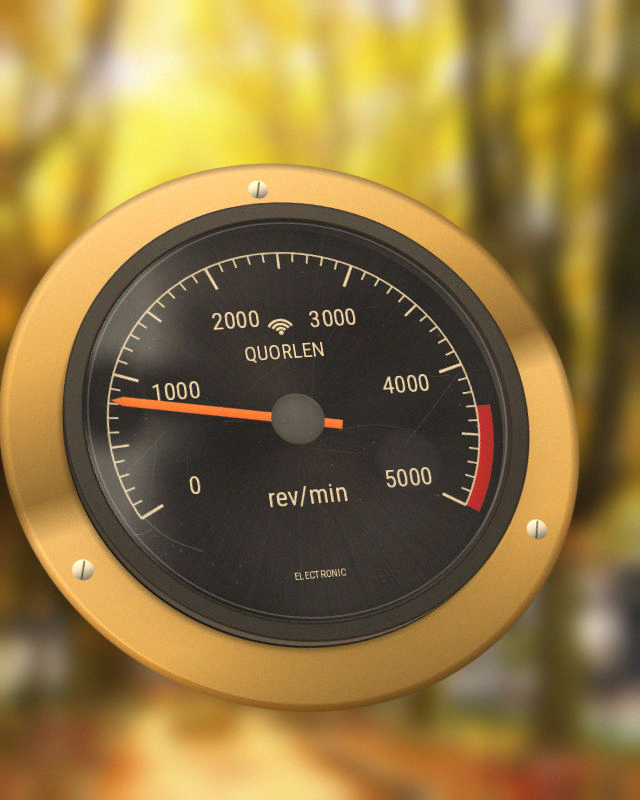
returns 800rpm
